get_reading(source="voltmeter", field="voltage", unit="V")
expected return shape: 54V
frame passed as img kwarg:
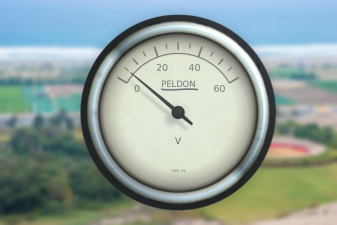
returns 5V
